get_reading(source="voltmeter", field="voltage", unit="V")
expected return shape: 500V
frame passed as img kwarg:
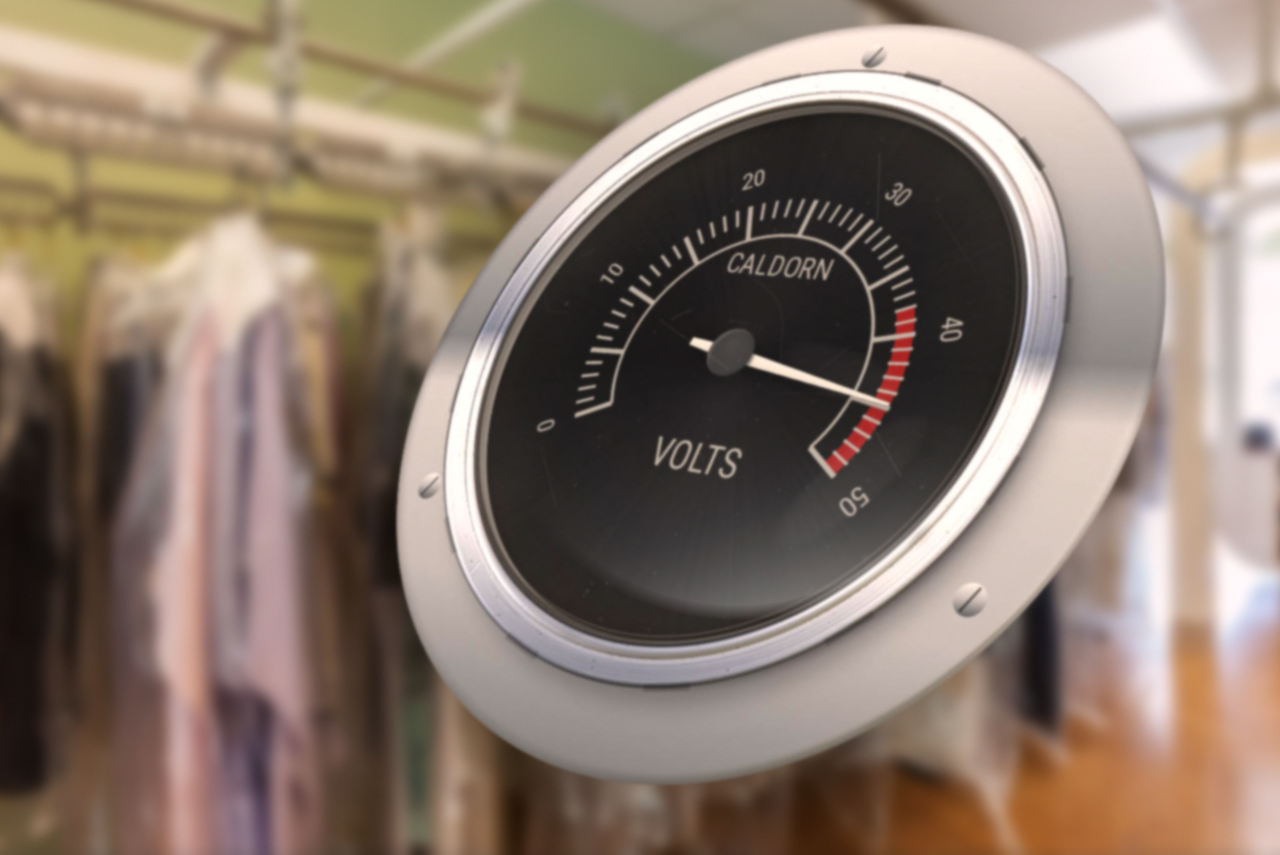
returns 45V
